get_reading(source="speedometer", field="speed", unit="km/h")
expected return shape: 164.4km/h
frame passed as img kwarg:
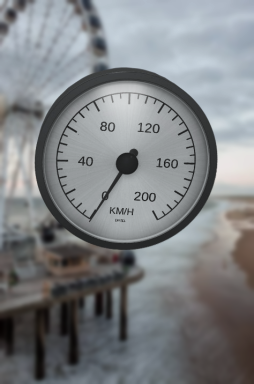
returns 0km/h
